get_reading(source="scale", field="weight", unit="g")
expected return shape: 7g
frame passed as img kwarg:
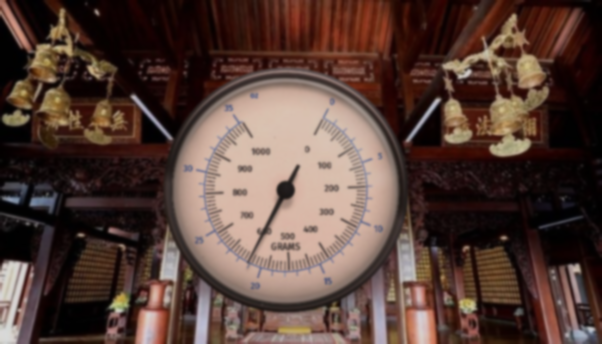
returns 600g
